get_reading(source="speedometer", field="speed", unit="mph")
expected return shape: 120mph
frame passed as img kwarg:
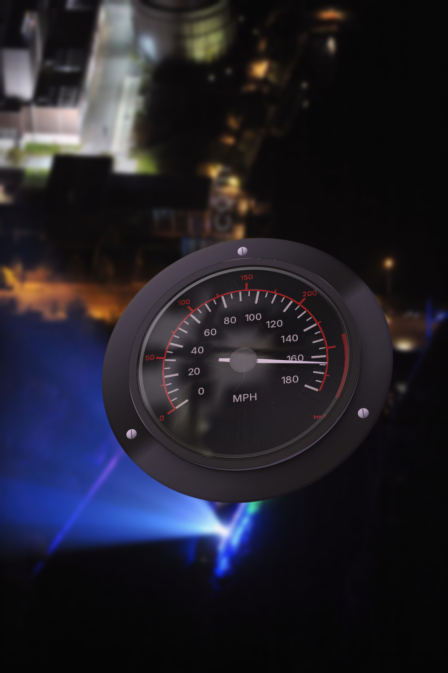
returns 165mph
